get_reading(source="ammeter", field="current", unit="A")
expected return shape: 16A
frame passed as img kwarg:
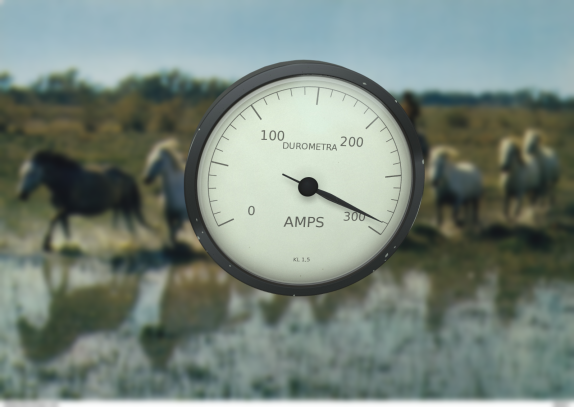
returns 290A
